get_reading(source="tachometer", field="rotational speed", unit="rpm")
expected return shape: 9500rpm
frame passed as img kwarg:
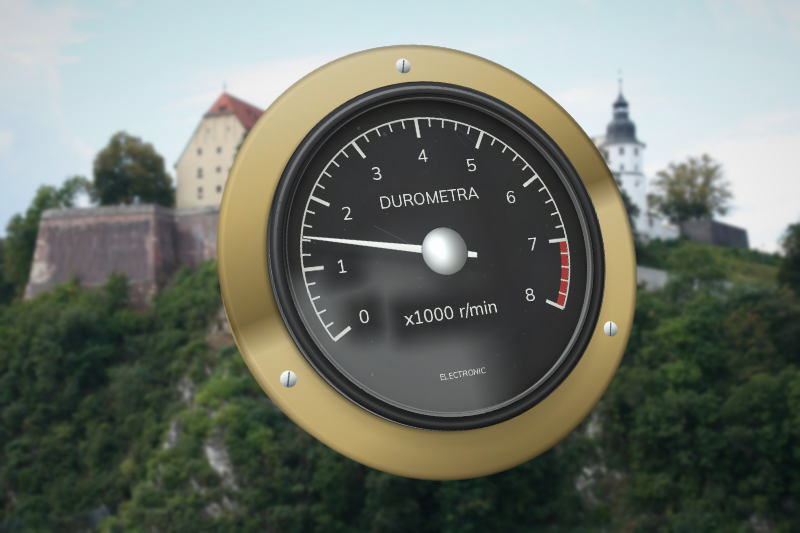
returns 1400rpm
